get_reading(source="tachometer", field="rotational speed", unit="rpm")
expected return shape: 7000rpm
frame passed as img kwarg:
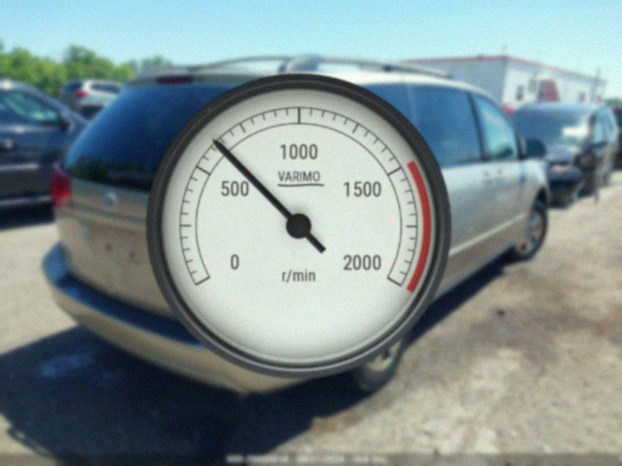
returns 625rpm
